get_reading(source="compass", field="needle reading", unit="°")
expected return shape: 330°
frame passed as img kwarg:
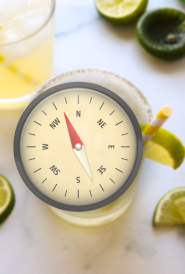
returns 337.5°
